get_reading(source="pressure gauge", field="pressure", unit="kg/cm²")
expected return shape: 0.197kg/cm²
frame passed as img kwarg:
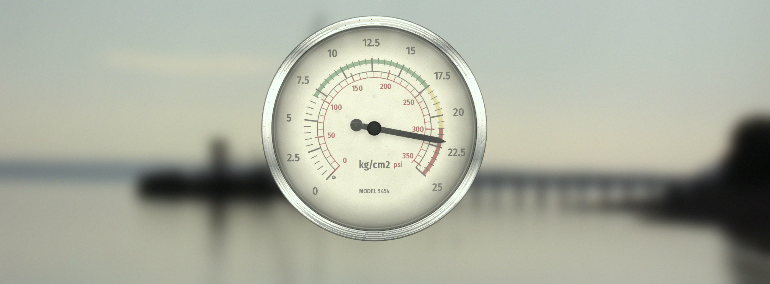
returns 22kg/cm²
